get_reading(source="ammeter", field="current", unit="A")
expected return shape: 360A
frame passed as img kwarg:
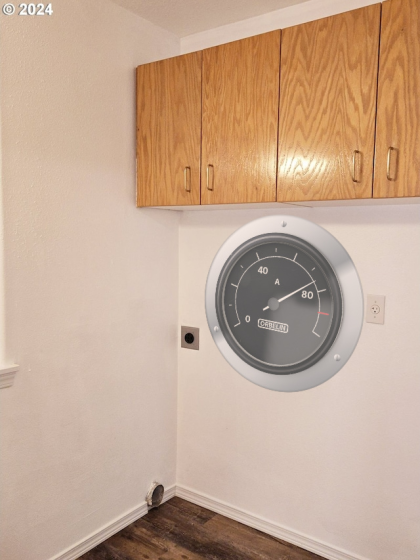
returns 75A
